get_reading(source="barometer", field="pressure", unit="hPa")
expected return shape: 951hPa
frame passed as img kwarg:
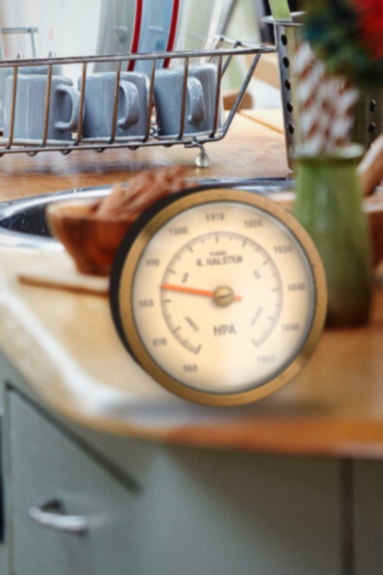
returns 985hPa
